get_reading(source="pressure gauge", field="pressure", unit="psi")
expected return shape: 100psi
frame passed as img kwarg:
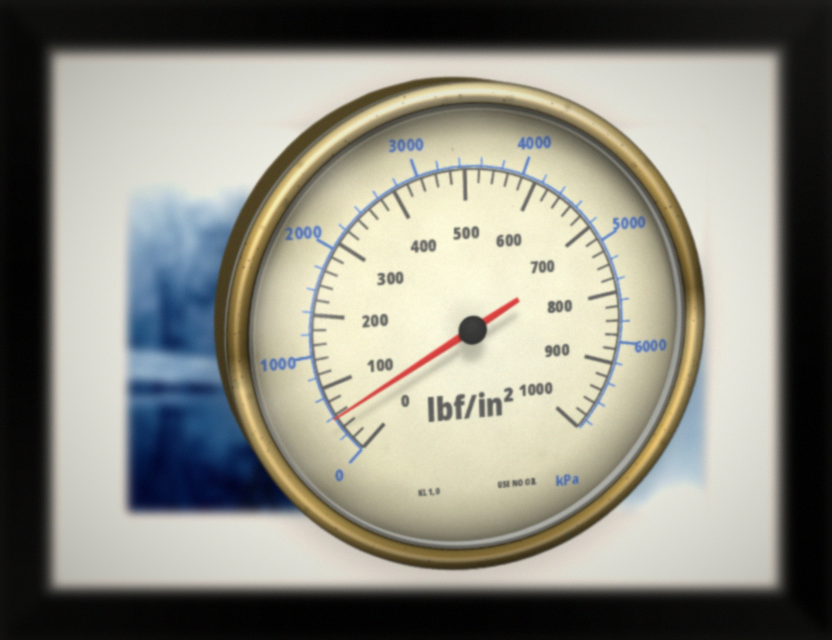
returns 60psi
